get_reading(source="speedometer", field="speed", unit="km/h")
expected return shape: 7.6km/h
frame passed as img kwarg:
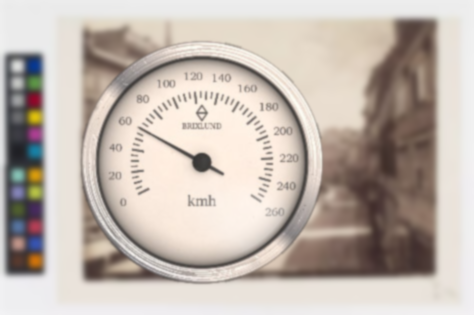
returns 60km/h
